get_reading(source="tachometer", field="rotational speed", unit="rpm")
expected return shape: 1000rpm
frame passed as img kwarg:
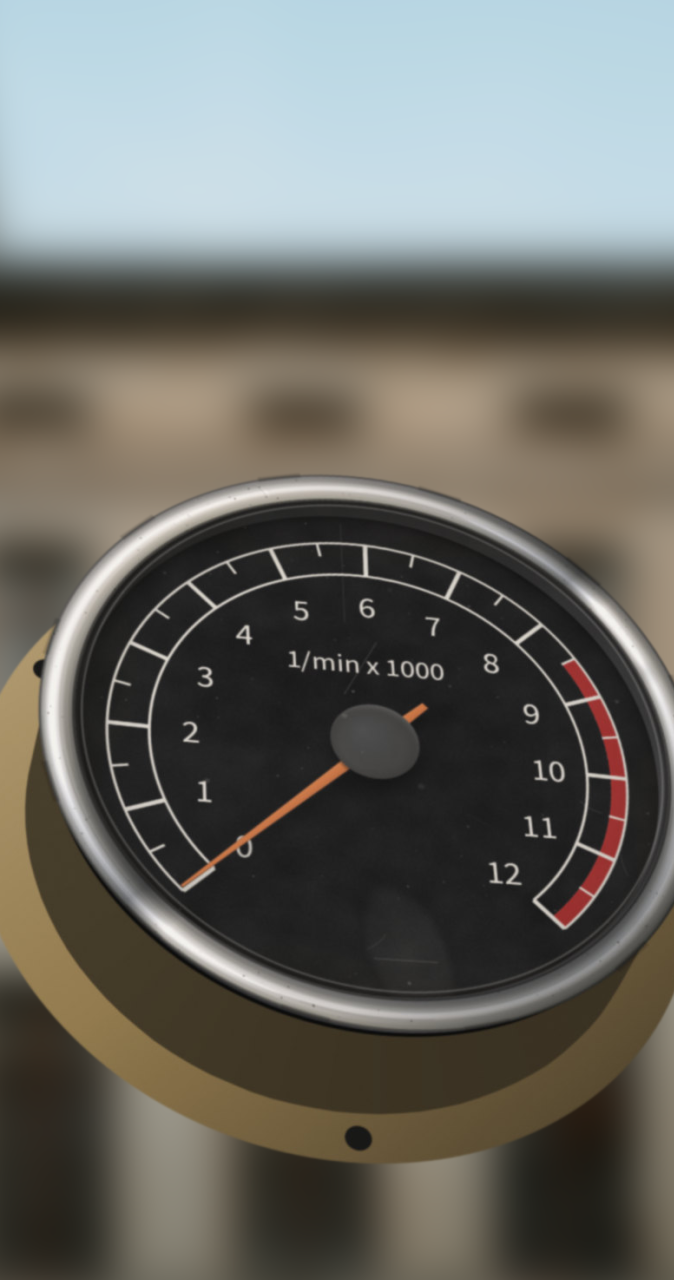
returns 0rpm
